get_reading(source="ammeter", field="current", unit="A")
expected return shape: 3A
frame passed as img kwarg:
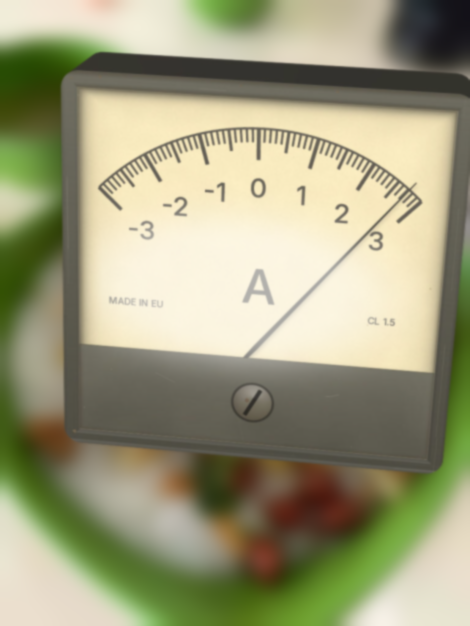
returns 2.7A
